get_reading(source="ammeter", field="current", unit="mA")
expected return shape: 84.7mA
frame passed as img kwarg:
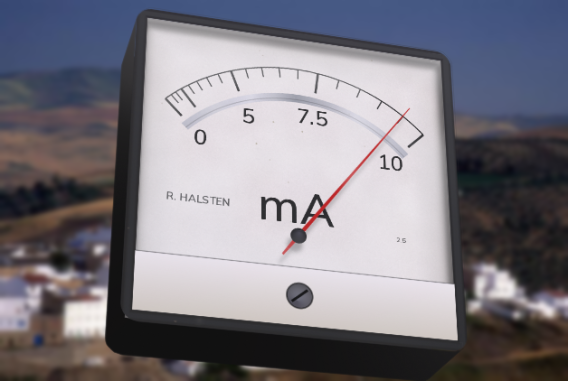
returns 9.5mA
